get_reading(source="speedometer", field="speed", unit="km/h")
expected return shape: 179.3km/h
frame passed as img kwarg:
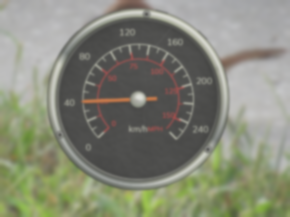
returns 40km/h
